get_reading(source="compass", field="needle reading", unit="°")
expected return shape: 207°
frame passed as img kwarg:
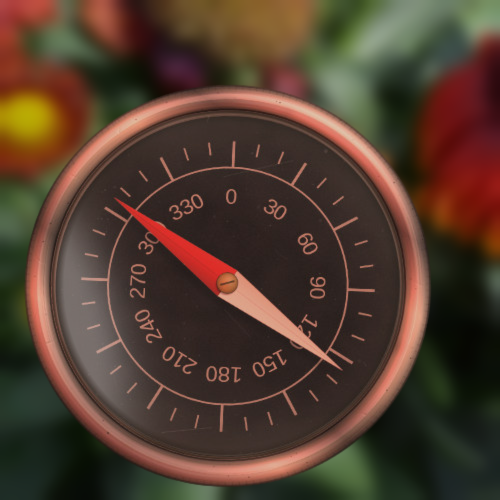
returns 305°
